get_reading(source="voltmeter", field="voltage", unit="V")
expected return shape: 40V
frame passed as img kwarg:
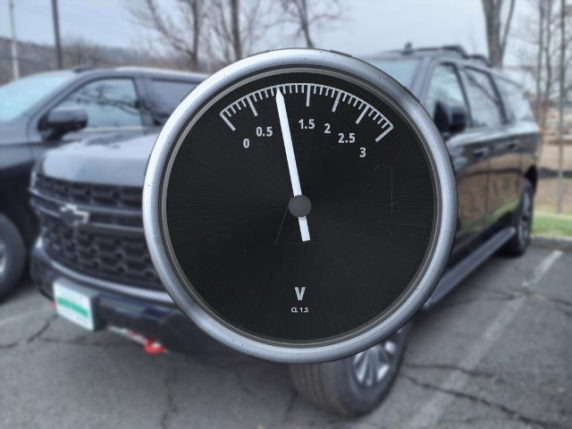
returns 1V
